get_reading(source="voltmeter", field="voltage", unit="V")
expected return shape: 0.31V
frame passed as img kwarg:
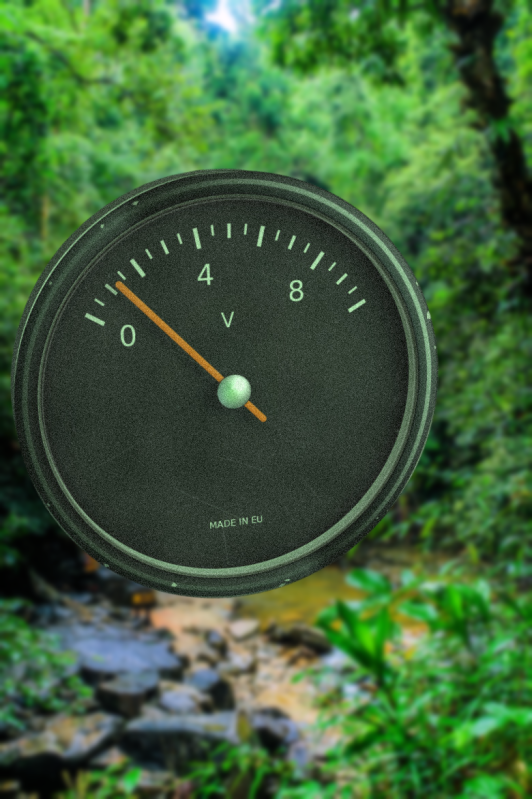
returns 1.25V
